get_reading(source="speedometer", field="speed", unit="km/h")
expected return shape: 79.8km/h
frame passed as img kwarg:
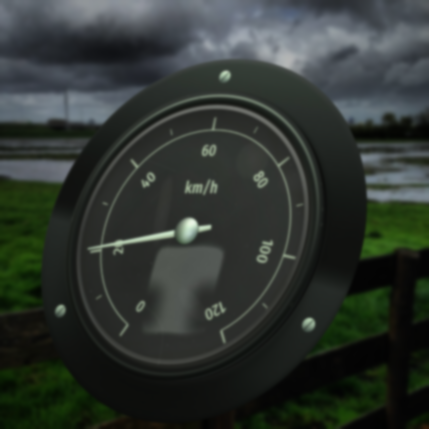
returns 20km/h
